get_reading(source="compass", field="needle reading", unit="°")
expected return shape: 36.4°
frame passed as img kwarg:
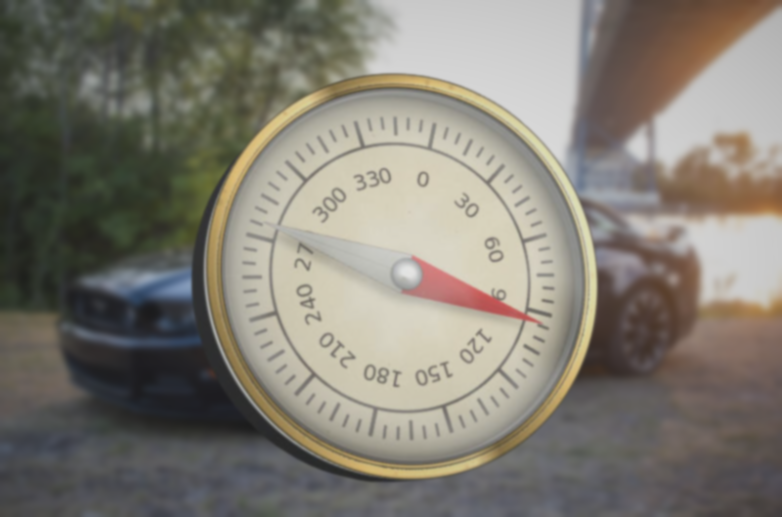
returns 95°
